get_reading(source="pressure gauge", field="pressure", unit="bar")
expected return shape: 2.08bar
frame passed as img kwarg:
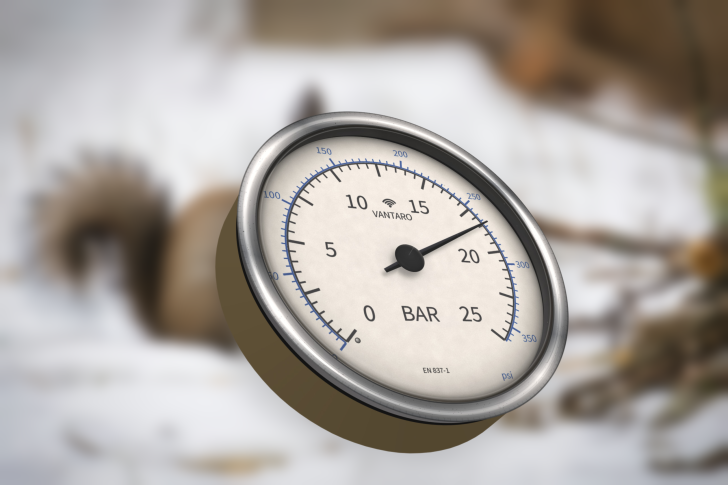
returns 18.5bar
